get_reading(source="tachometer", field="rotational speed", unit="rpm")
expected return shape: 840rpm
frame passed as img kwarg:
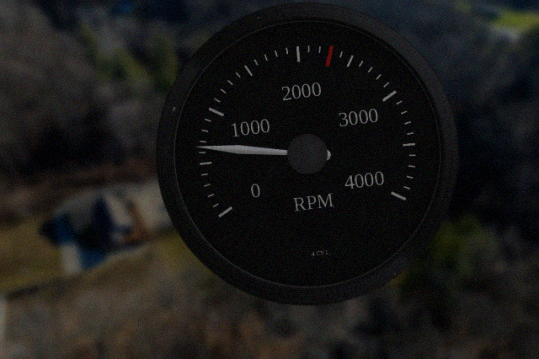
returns 650rpm
